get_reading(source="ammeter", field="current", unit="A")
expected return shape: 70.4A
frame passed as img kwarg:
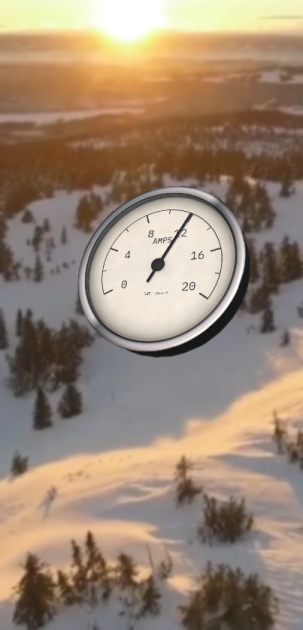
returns 12A
